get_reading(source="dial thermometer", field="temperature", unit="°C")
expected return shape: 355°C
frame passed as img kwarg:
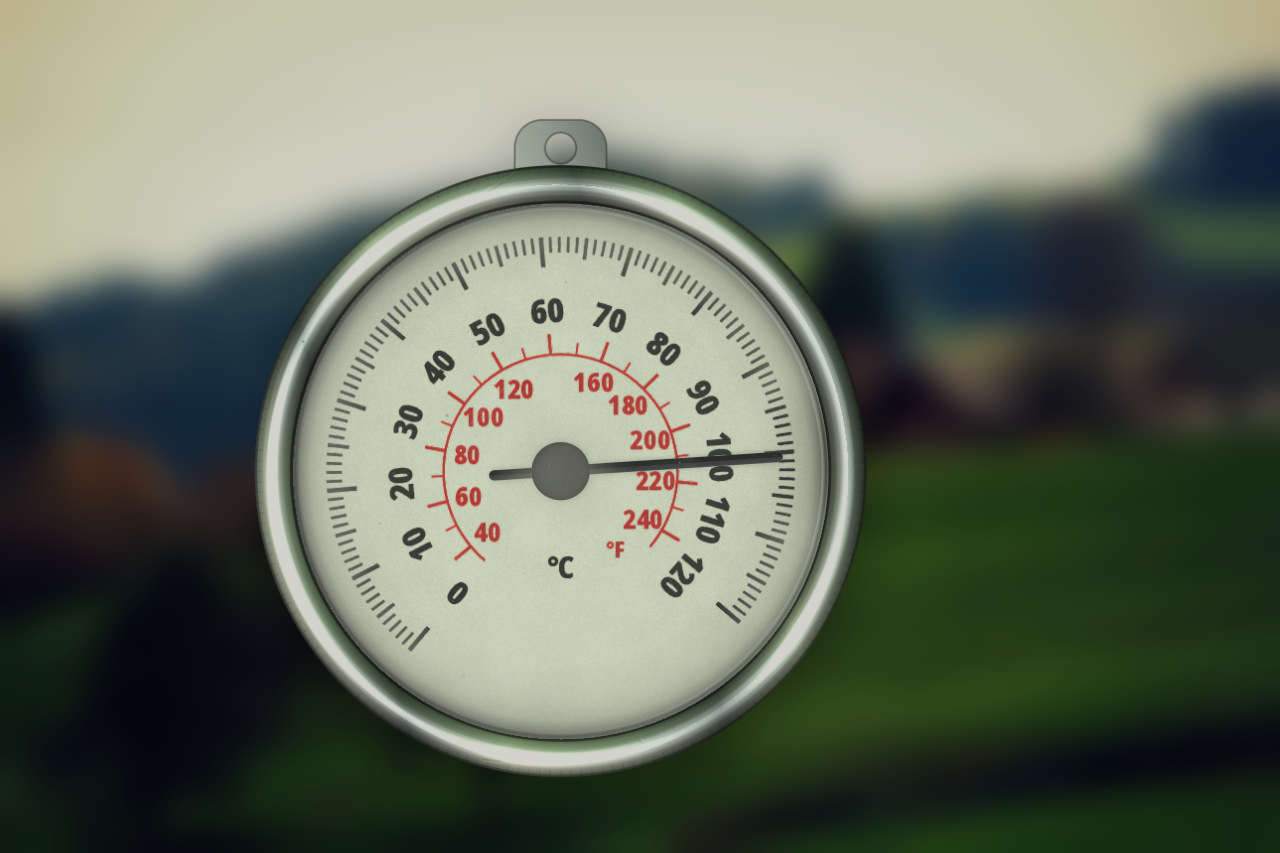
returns 100.5°C
